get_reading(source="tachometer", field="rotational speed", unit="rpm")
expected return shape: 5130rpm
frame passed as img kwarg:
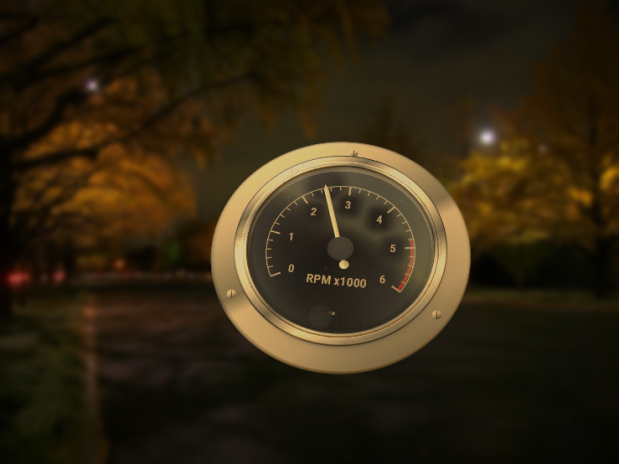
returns 2500rpm
